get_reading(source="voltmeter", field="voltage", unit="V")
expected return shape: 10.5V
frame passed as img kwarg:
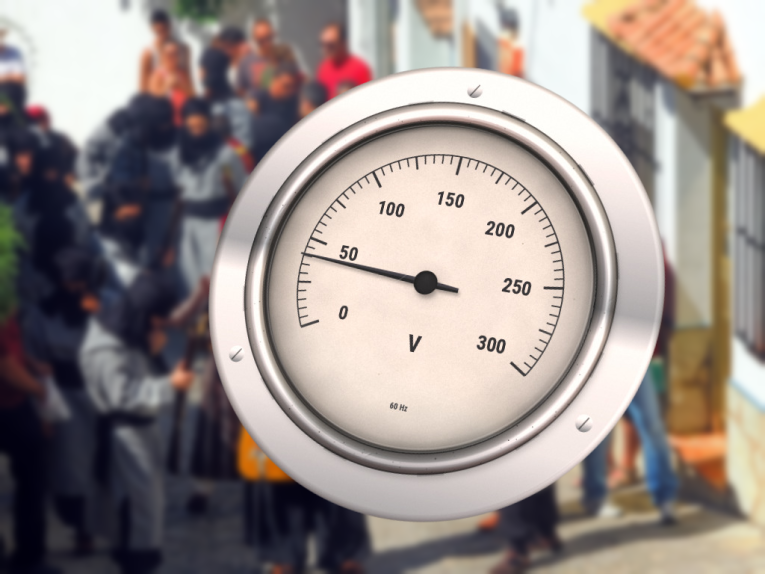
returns 40V
